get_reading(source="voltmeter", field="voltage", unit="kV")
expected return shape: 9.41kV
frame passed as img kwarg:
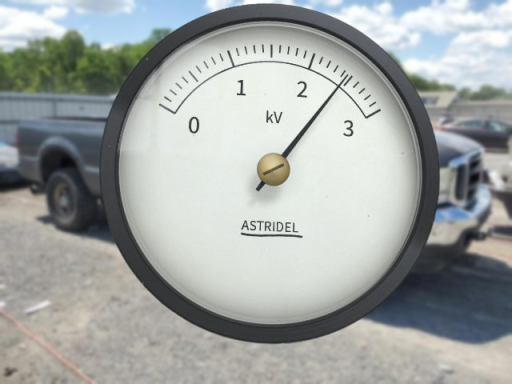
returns 2.45kV
